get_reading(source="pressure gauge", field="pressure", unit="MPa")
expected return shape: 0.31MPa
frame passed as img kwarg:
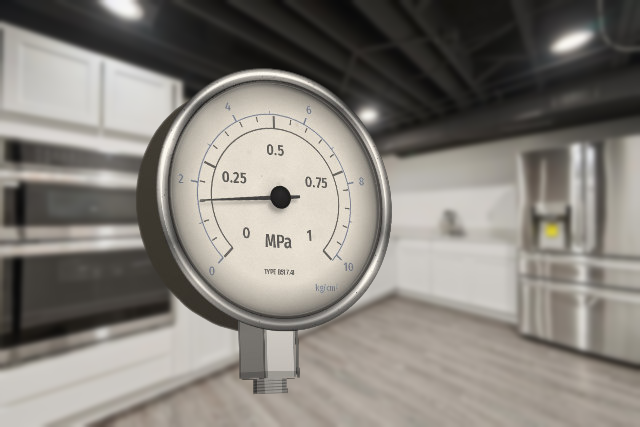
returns 0.15MPa
